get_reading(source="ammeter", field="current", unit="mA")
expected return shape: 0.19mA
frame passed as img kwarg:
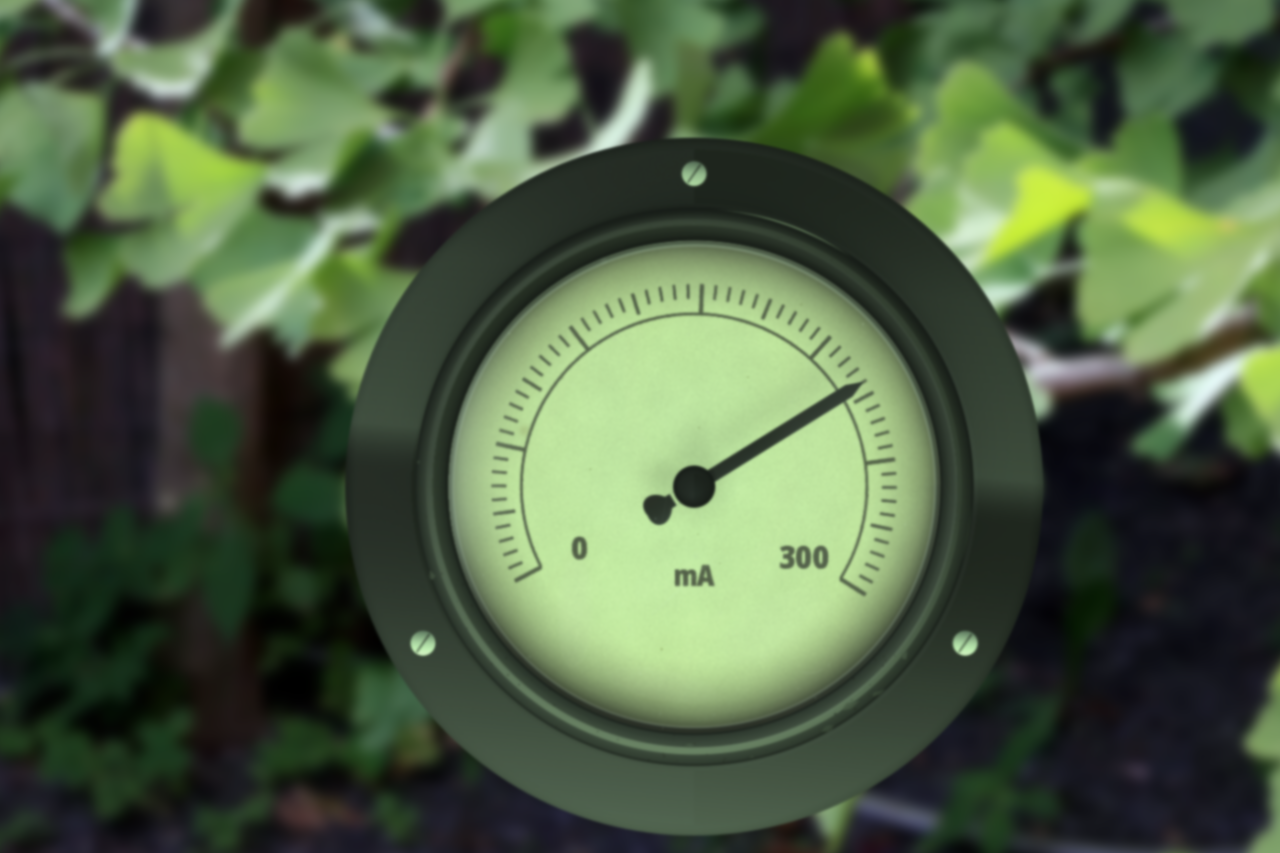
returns 220mA
